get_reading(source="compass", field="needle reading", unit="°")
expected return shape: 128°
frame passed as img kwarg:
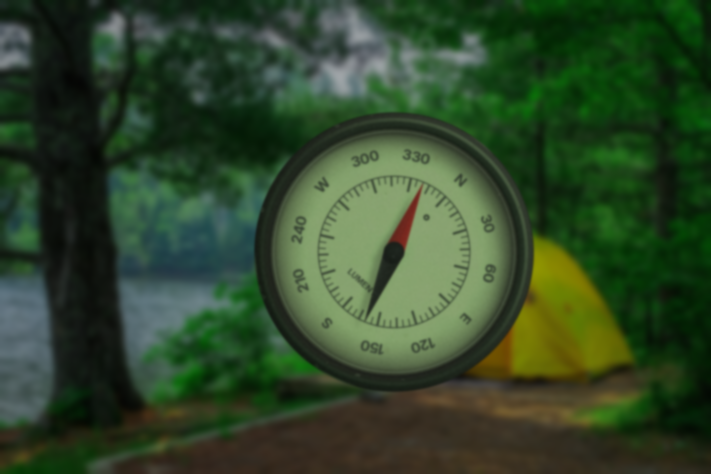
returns 340°
